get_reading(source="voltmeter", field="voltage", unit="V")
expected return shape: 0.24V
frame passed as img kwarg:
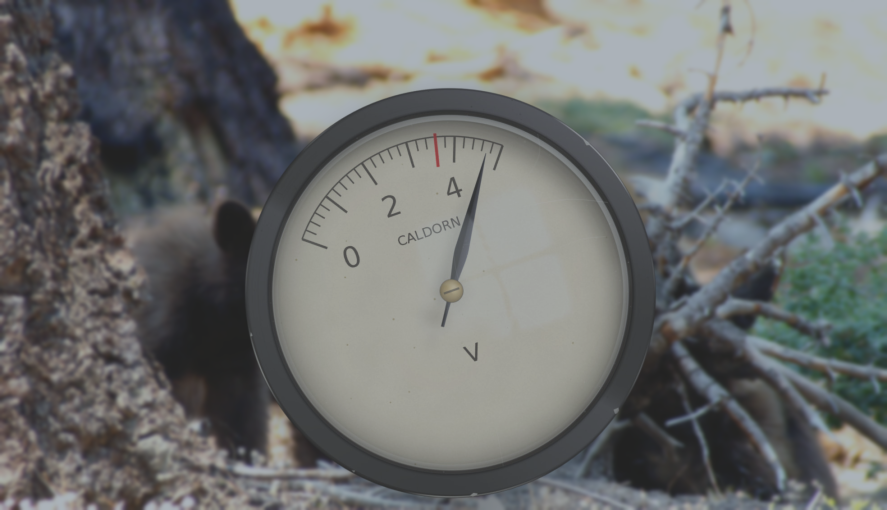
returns 4.7V
